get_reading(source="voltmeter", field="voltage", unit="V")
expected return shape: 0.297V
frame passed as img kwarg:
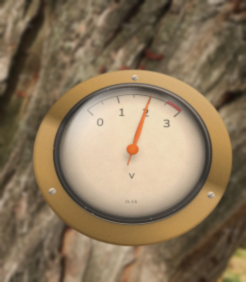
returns 2V
